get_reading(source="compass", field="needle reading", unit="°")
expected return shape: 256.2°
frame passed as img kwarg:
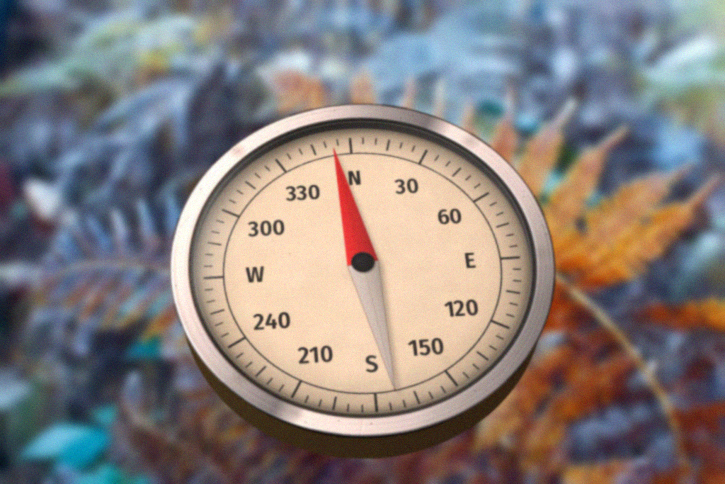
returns 352.5°
